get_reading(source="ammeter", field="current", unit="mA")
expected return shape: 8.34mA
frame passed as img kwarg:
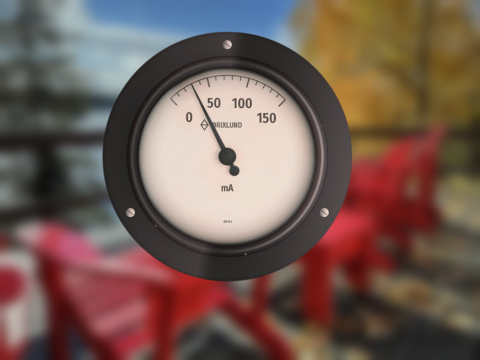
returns 30mA
